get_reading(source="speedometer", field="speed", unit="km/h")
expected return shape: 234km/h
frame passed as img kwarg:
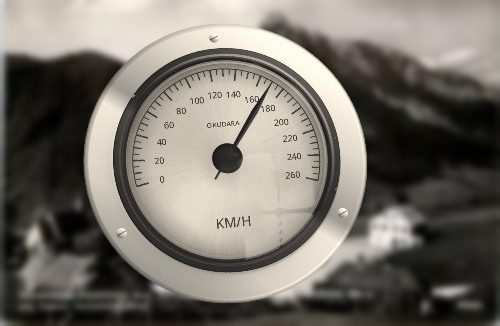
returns 170km/h
